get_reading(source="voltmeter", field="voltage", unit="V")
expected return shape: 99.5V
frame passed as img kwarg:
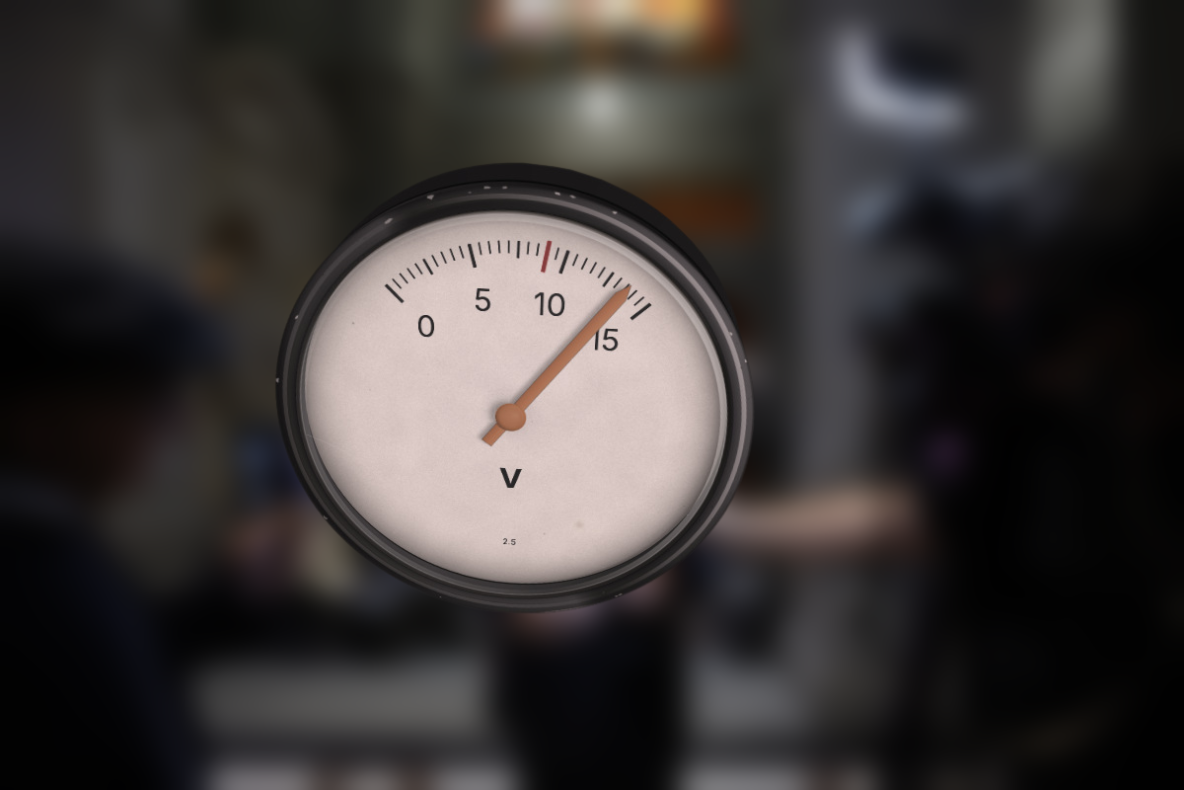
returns 13.5V
